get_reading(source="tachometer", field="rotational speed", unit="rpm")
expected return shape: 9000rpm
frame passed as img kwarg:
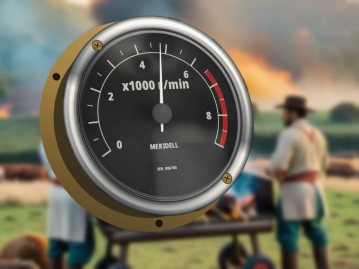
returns 4750rpm
